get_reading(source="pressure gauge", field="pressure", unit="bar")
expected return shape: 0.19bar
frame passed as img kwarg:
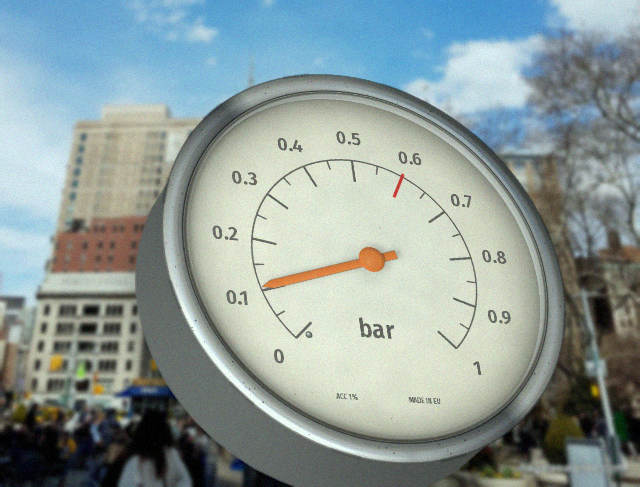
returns 0.1bar
